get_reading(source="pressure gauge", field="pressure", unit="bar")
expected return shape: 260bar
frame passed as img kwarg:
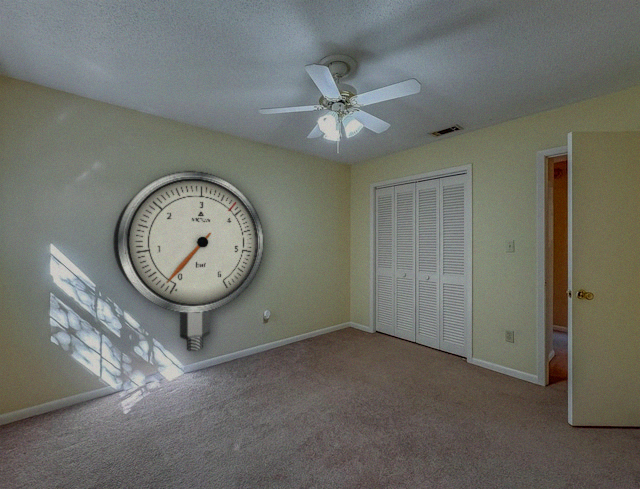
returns 0.2bar
